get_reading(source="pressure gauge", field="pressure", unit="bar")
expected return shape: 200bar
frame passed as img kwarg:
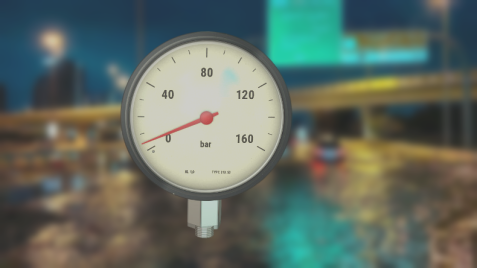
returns 5bar
